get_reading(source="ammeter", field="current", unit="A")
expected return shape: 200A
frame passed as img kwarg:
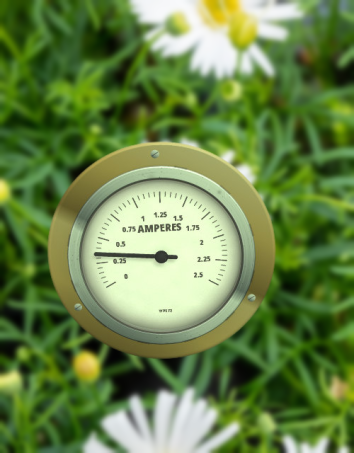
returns 0.35A
